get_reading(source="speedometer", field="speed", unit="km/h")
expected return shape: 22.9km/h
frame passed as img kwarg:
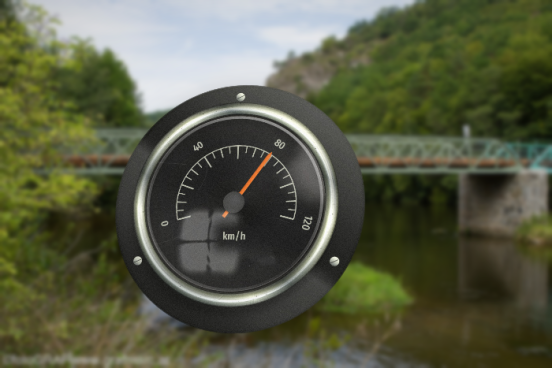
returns 80km/h
